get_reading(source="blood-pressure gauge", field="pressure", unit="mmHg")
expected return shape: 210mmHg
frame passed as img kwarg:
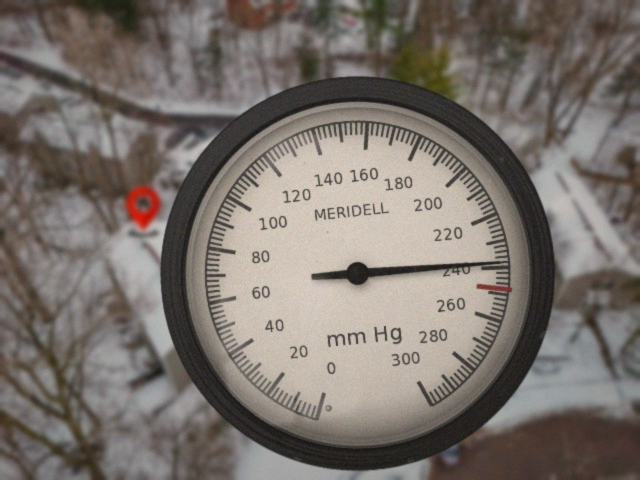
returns 238mmHg
